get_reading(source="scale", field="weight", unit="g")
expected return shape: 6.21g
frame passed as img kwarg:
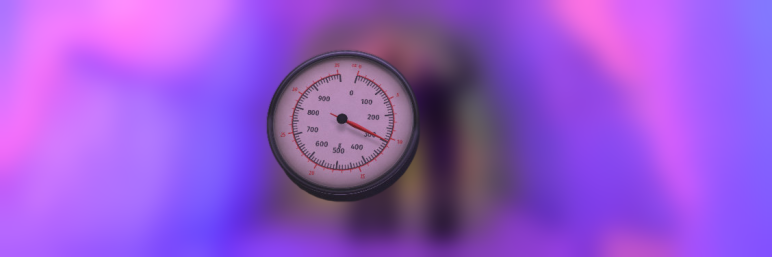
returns 300g
